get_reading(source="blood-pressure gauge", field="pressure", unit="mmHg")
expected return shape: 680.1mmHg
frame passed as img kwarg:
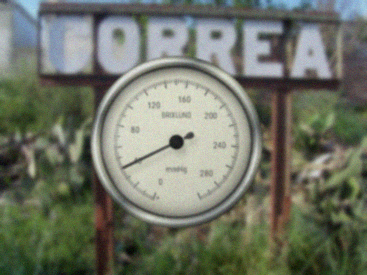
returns 40mmHg
